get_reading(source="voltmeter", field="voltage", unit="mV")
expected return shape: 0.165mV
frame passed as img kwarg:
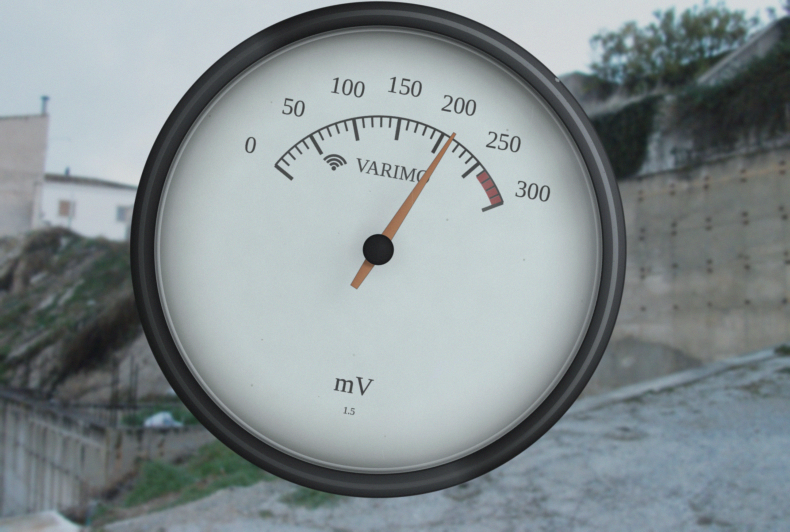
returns 210mV
